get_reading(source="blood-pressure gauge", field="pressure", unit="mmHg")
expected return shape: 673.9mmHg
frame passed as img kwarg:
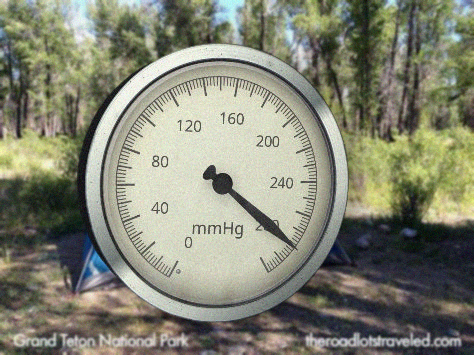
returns 280mmHg
